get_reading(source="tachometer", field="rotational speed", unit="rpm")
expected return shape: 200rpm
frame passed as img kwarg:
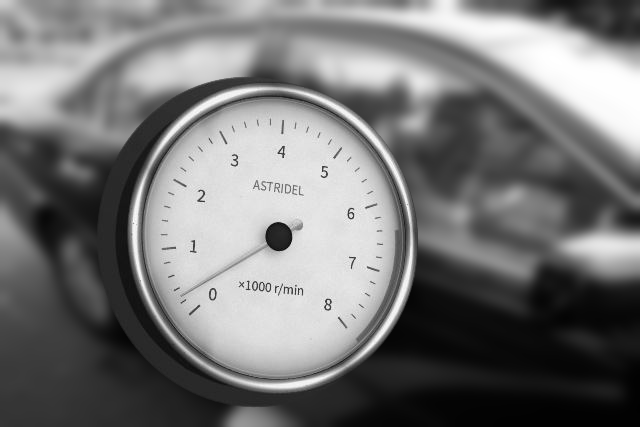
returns 300rpm
